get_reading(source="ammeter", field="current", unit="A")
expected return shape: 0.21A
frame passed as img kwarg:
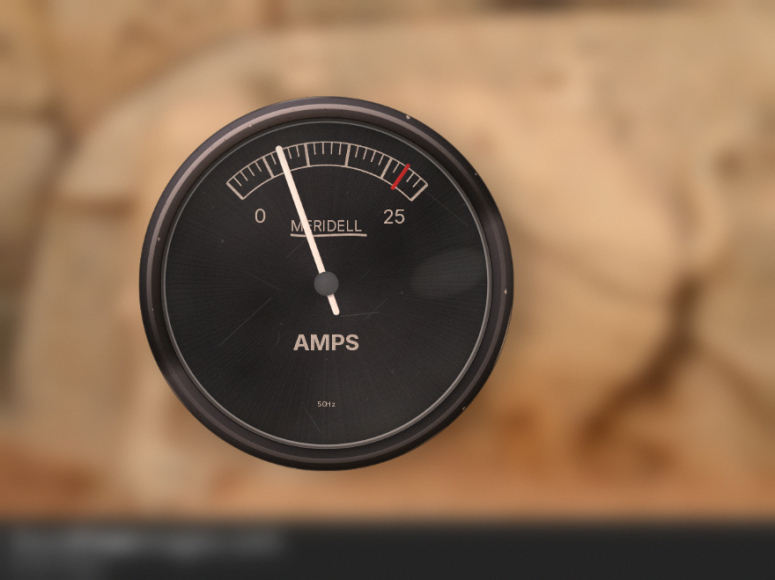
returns 7A
